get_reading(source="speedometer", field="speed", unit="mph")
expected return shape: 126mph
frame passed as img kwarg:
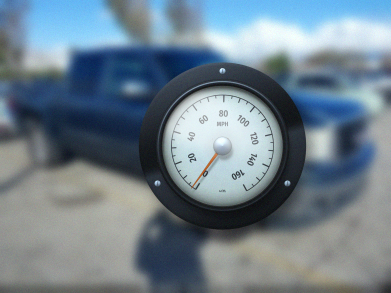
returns 2.5mph
